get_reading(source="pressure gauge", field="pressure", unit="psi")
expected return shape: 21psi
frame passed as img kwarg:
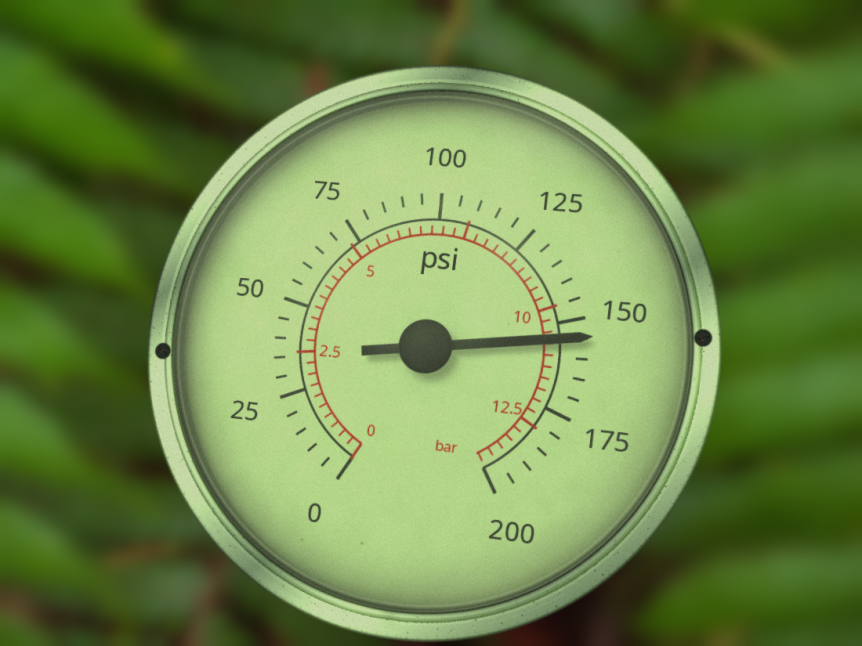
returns 155psi
